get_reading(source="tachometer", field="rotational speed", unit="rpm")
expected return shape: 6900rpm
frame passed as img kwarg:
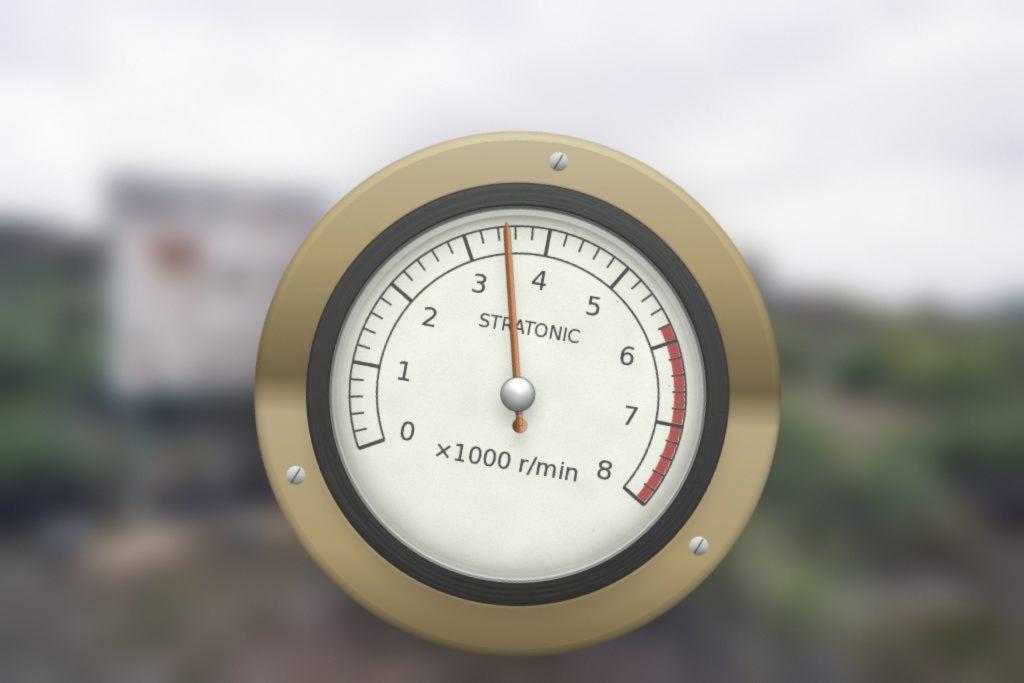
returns 3500rpm
